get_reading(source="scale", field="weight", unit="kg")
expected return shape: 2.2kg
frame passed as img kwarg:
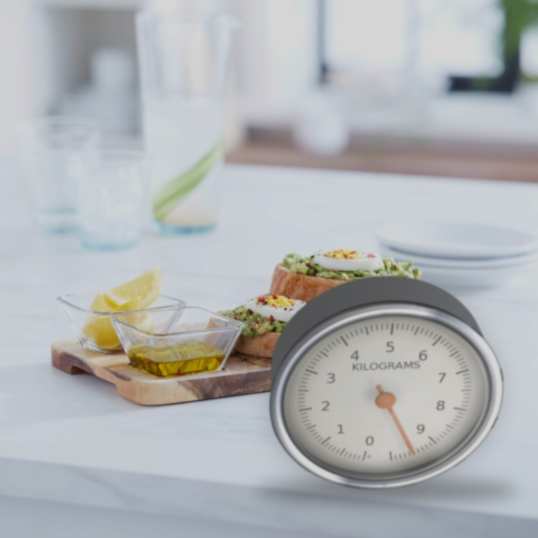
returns 9.5kg
